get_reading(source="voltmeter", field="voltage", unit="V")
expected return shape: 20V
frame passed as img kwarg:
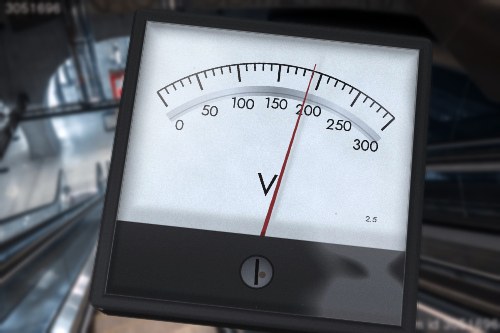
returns 190V
